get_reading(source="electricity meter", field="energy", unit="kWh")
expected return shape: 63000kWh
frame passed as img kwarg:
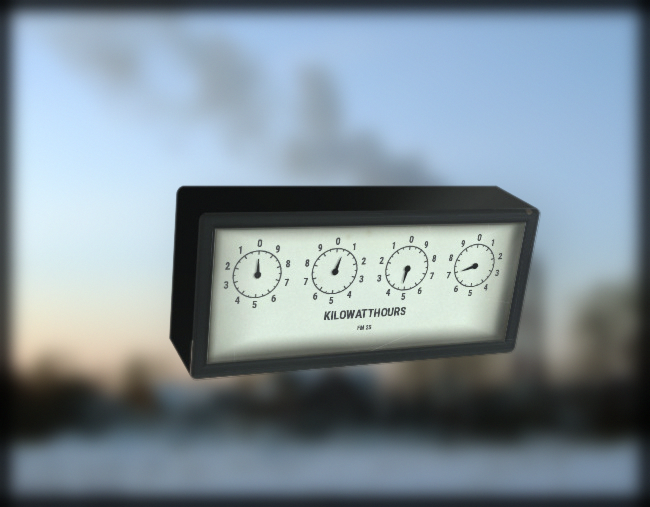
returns 47kWh
